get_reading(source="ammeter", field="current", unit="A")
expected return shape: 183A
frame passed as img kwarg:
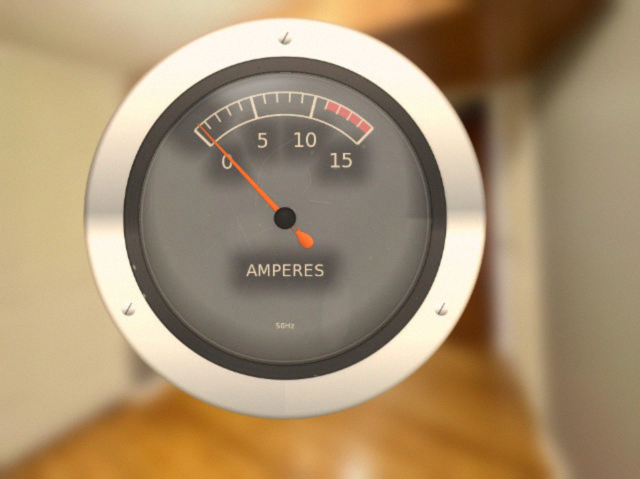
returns 0.5A
